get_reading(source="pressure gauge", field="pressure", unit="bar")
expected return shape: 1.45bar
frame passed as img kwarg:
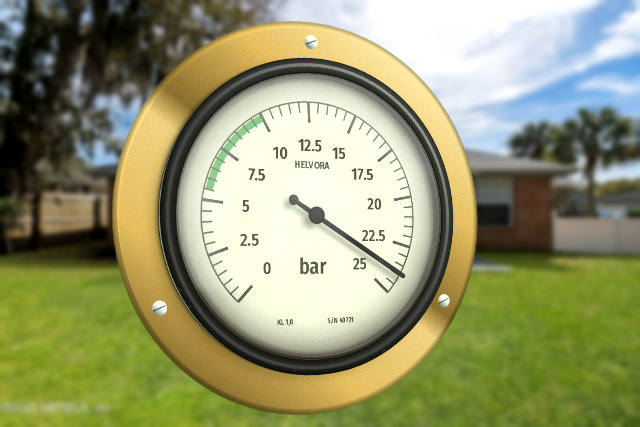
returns 24bar
